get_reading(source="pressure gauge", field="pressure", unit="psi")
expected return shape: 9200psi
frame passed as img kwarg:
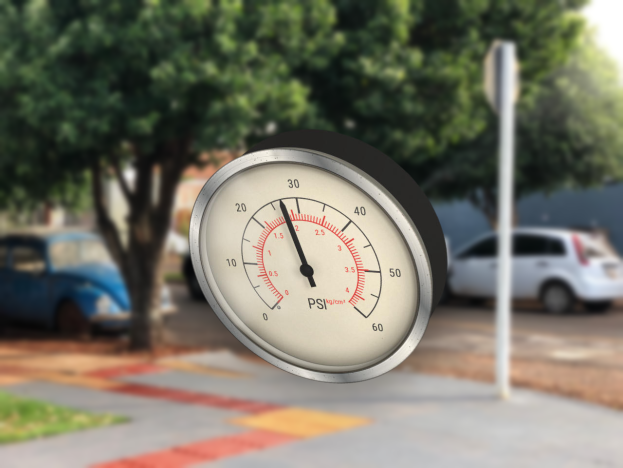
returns 27.5psi
